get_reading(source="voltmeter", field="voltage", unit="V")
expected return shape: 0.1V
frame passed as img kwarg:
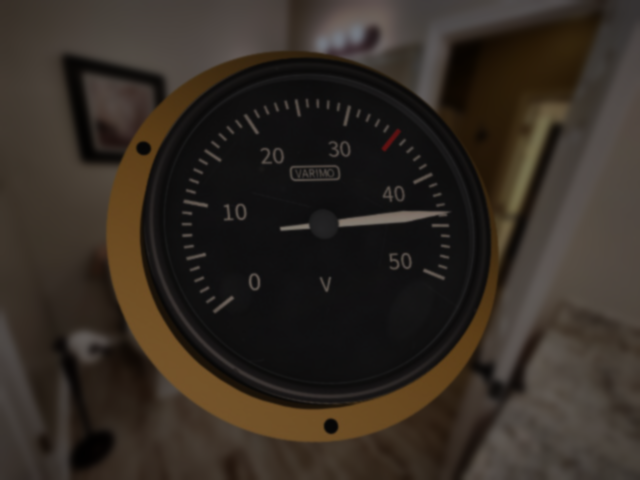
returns 44V
